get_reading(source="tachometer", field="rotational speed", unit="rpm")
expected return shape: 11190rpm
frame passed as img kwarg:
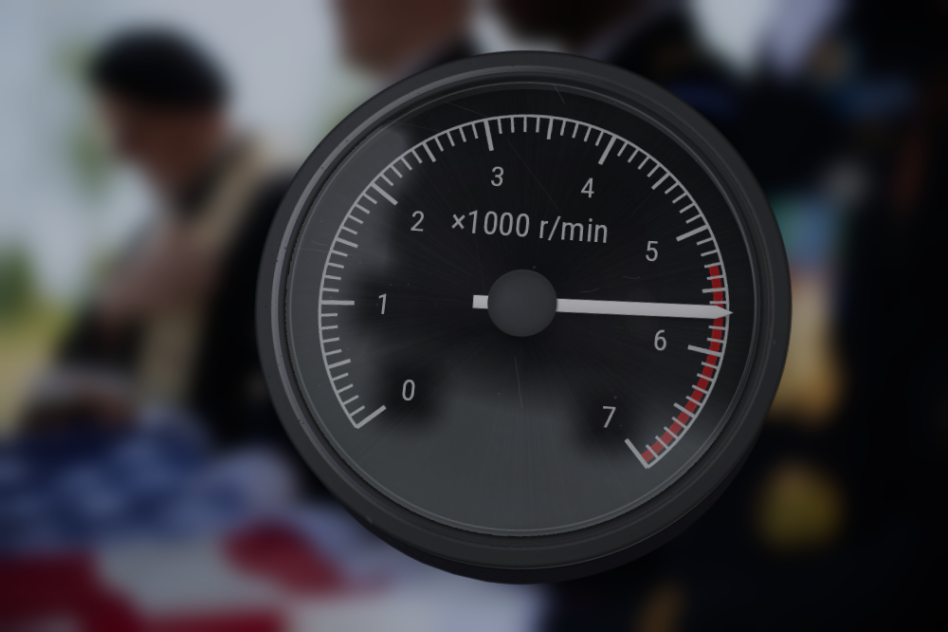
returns 5700rpm
